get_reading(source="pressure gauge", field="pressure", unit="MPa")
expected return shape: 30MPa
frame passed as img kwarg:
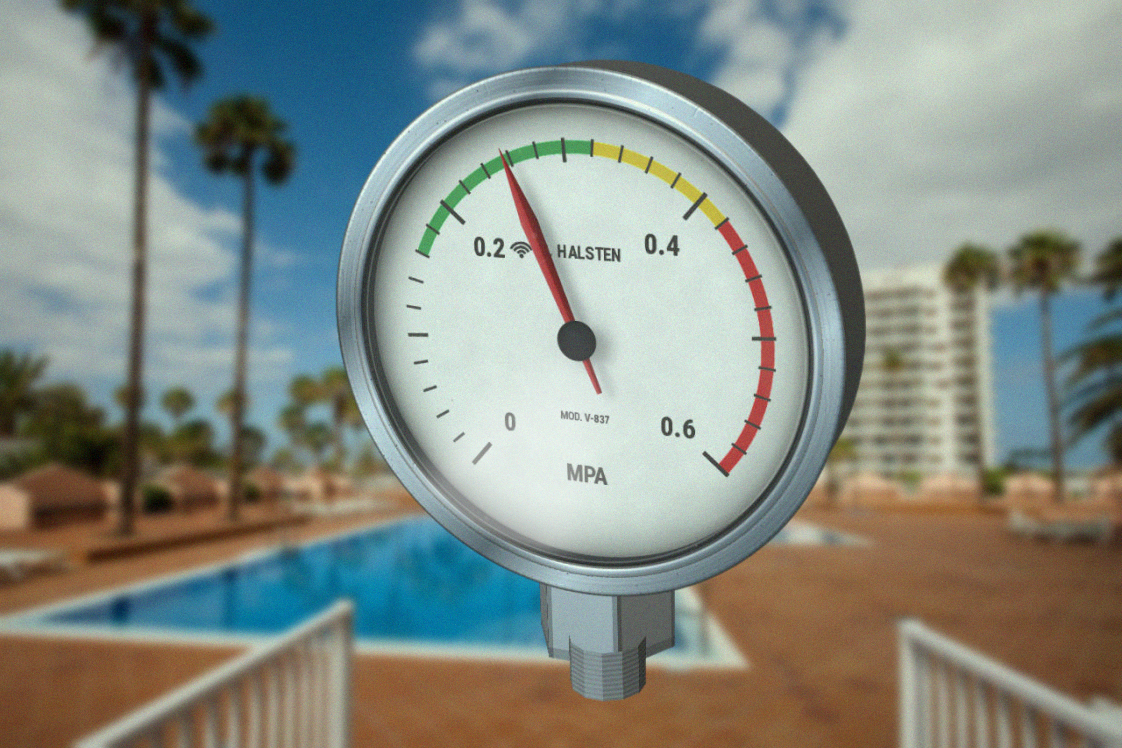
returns 0.26MPa
